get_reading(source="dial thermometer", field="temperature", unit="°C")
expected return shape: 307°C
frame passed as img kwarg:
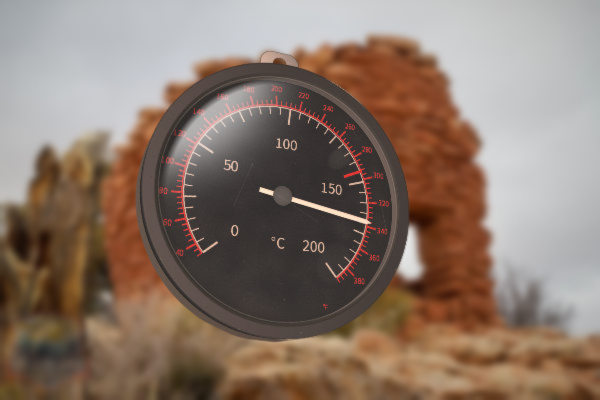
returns 170°C
